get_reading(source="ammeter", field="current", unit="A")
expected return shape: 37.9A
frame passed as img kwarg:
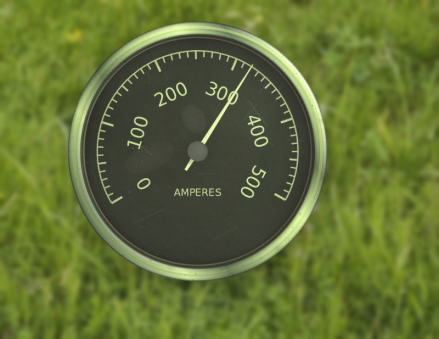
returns 320A
